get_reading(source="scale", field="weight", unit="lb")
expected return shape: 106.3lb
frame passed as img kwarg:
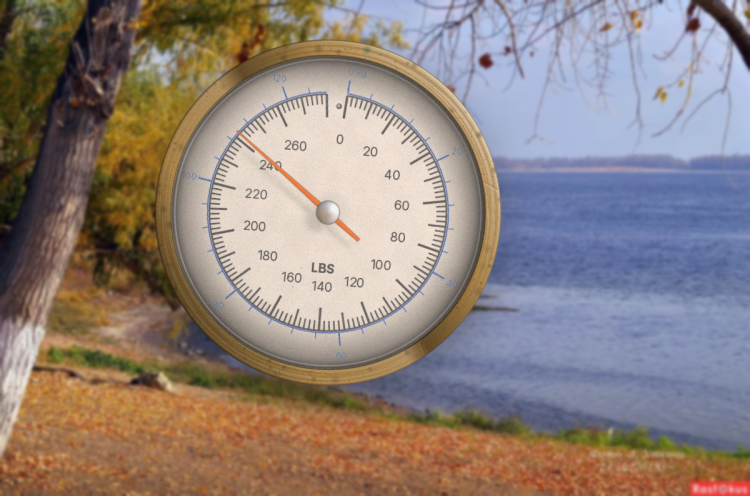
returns 242lb
